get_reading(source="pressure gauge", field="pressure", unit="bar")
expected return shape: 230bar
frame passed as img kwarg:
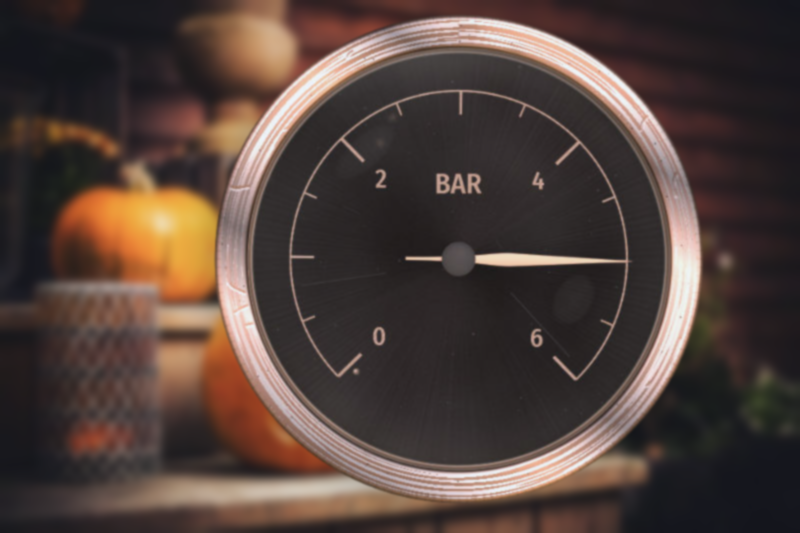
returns 5bar
